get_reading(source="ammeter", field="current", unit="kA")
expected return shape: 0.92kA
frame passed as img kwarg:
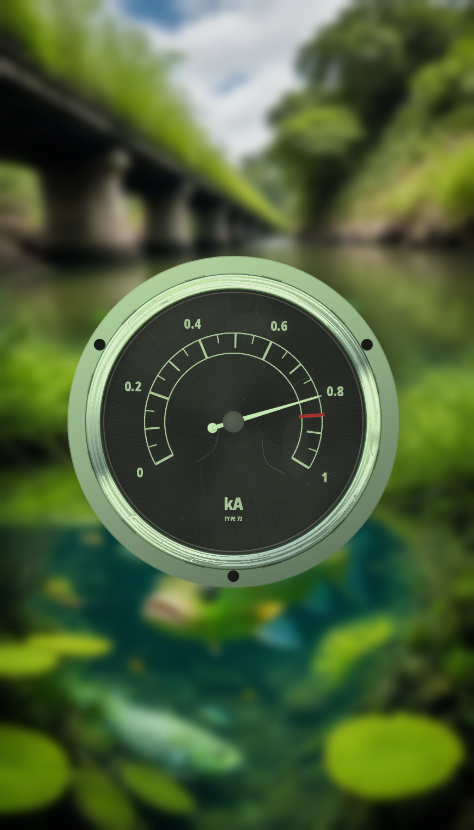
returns 0.8kA
